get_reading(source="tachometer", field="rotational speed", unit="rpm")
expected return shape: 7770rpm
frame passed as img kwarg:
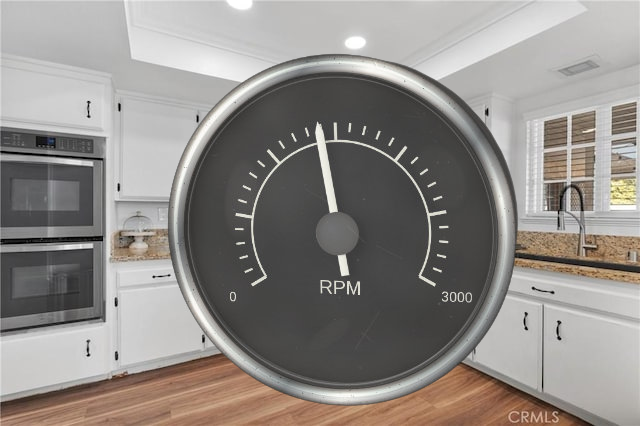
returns 1400rpm
